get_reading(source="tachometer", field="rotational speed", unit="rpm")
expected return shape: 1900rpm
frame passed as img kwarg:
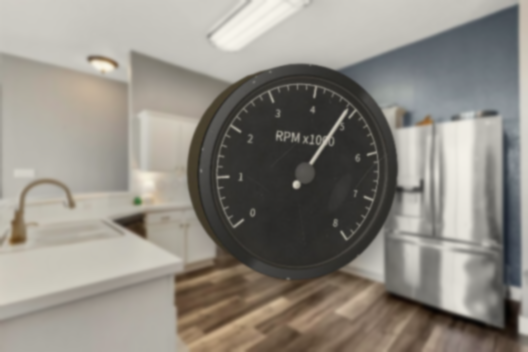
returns 4800rpm
